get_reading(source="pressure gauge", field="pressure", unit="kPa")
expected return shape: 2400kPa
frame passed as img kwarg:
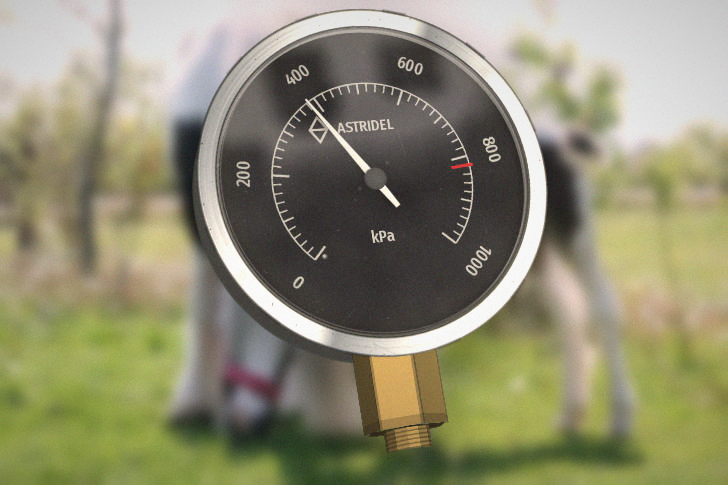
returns 380kPa
